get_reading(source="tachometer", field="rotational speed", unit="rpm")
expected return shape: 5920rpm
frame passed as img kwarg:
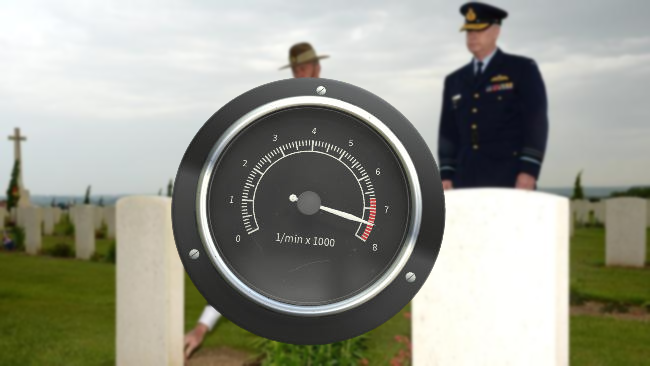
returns 7500rpm
